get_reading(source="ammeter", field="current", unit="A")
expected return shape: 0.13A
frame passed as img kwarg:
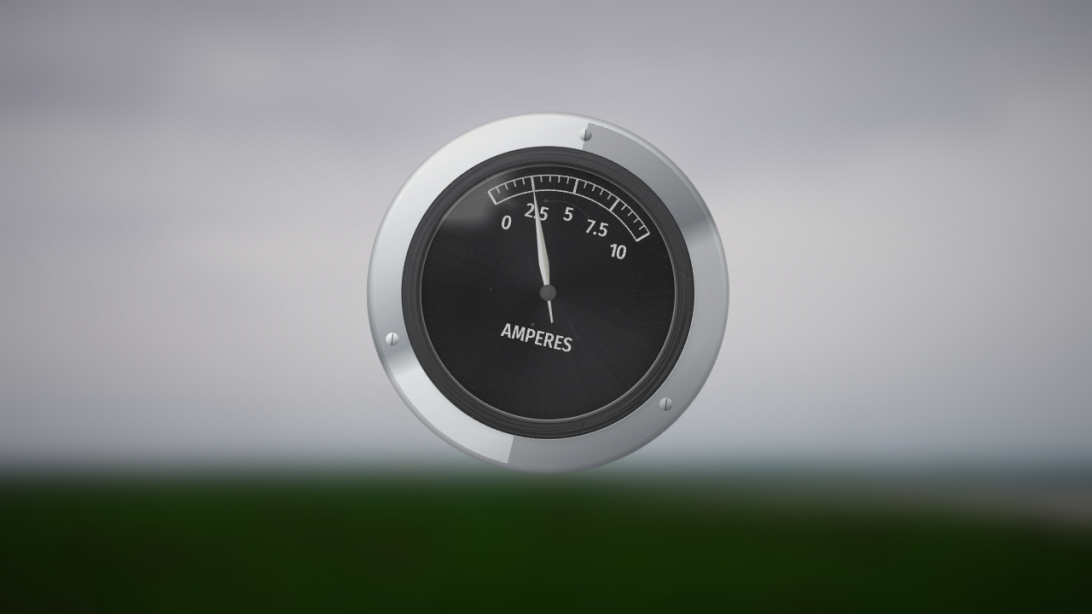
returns 2.5A
